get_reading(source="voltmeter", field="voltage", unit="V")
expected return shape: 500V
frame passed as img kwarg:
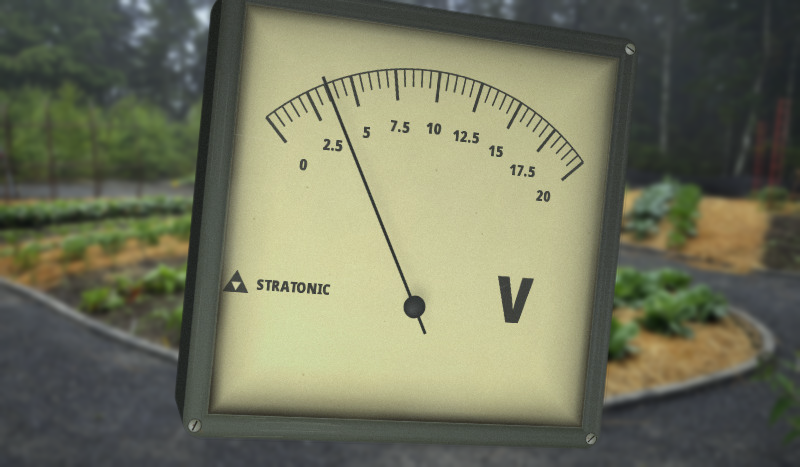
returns 3.5V
